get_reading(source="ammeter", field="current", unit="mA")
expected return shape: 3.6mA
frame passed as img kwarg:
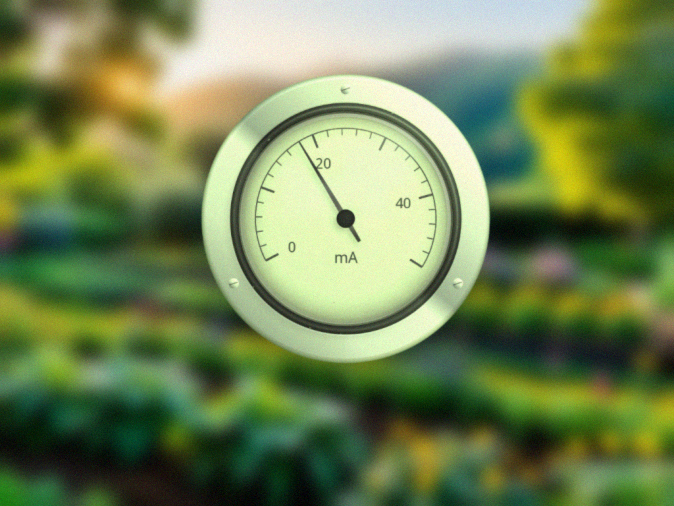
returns 18mA
